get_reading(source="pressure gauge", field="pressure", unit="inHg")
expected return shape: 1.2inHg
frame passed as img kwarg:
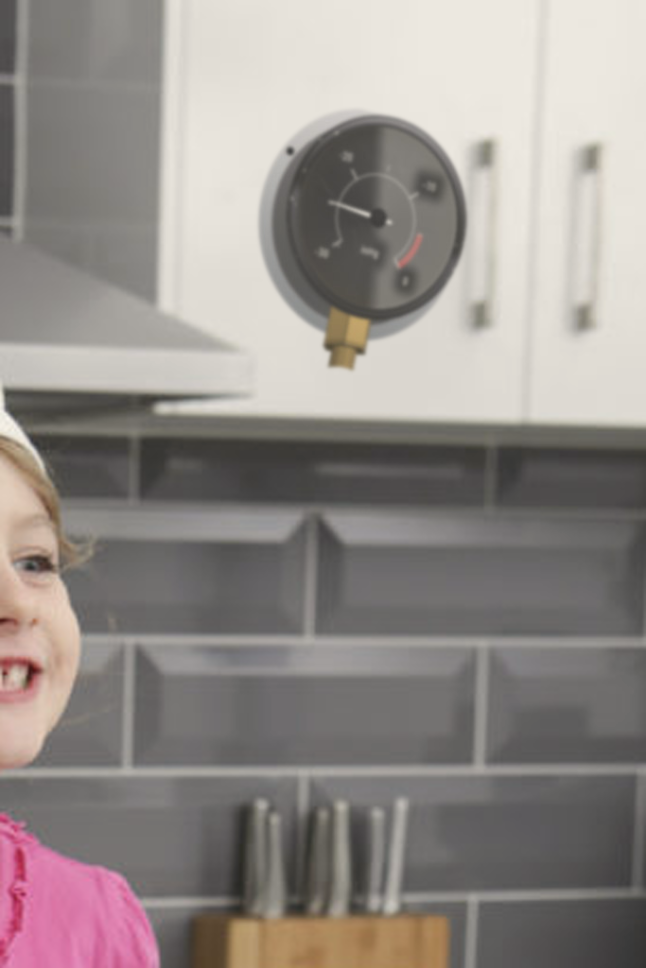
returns -25inHg
